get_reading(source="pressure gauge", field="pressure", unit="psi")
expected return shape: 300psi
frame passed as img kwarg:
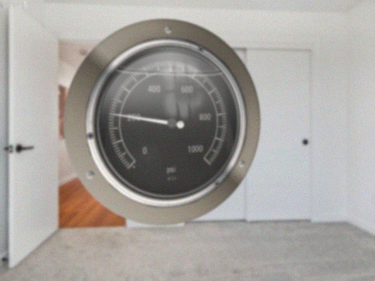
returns 200psi
